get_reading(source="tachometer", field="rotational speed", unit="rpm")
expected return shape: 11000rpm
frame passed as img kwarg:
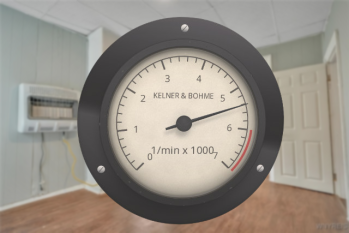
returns 5400rpm
